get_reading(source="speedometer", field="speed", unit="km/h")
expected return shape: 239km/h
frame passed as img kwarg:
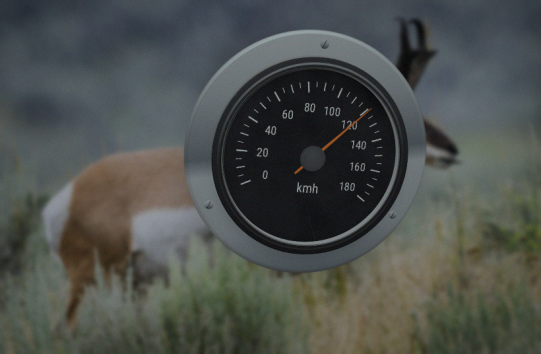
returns 120km/h
